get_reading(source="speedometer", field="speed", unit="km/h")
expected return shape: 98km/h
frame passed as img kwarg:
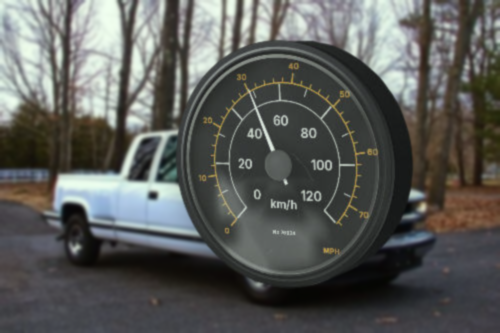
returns 50km/h
